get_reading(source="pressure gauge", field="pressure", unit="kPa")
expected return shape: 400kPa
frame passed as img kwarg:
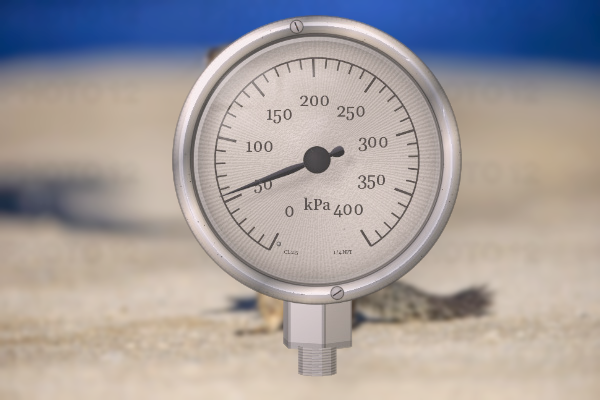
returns 55kPa
